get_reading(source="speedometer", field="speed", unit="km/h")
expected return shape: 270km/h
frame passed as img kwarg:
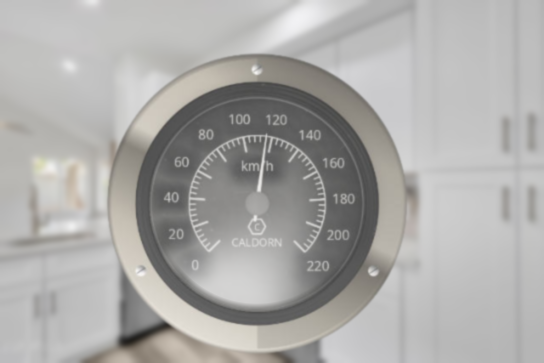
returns 116km/h
